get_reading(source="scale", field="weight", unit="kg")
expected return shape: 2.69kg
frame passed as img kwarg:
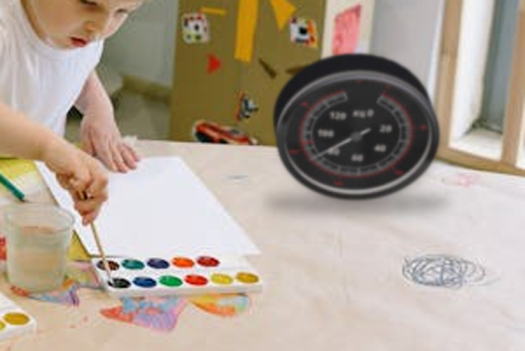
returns 85kg
